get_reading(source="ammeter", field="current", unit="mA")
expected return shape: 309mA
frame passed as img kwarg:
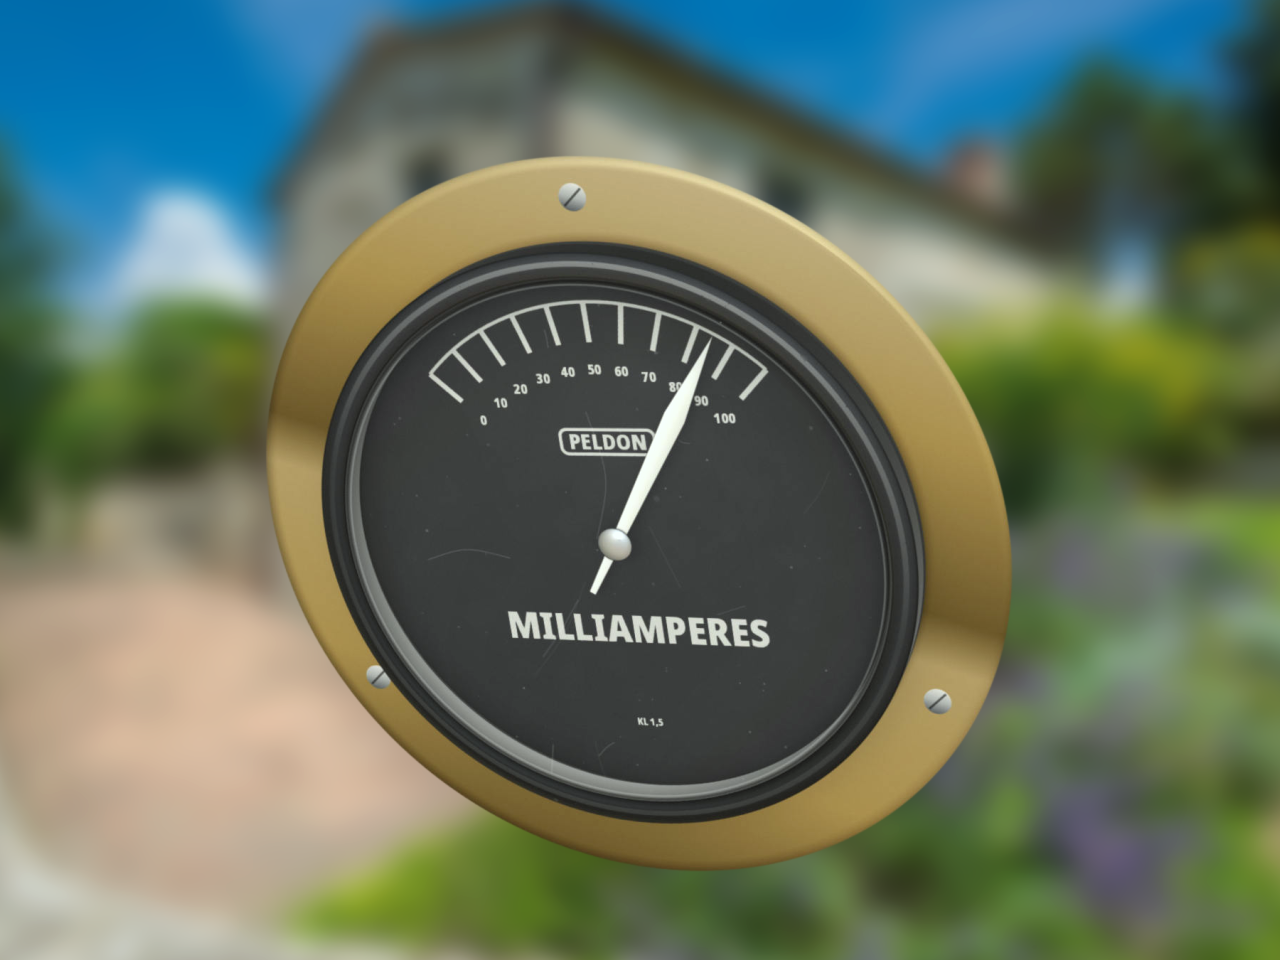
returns 85mA
